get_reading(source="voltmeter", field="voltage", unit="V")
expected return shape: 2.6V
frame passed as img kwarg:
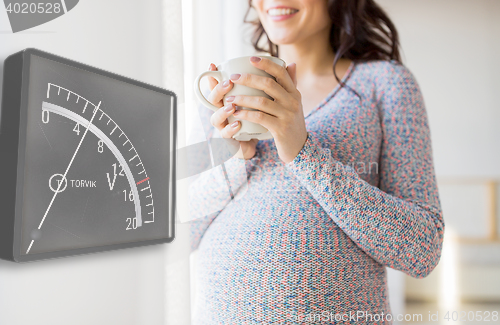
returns 5V
